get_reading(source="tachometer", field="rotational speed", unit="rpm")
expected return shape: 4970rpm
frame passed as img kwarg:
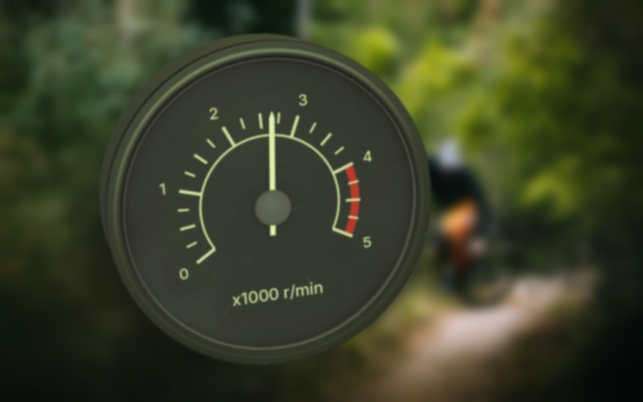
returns 2625rpm
